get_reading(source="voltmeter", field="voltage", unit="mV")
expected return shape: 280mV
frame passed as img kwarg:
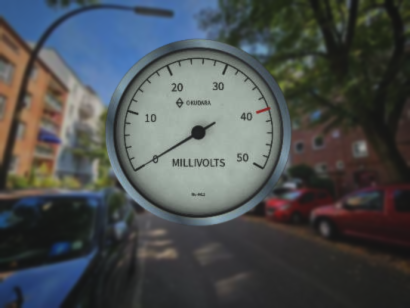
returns 0mV
